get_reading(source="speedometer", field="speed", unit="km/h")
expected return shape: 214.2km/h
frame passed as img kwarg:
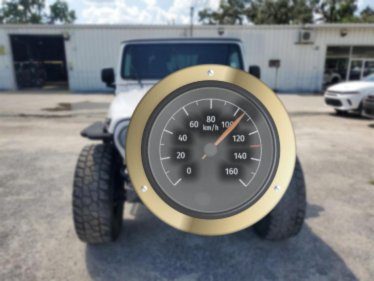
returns 105km/h
